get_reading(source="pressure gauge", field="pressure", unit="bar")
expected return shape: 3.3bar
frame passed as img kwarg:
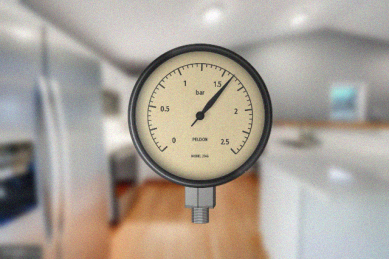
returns 1.6bar
